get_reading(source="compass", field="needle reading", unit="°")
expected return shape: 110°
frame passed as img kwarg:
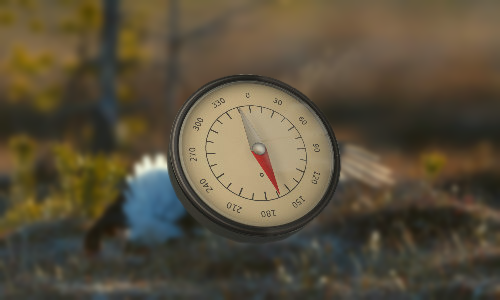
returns 165°
